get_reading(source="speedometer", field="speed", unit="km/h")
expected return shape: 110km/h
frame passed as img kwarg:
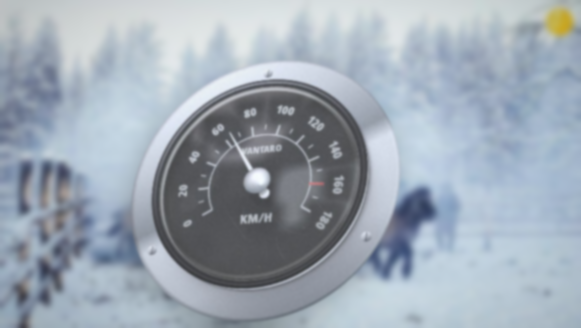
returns 65km/h
